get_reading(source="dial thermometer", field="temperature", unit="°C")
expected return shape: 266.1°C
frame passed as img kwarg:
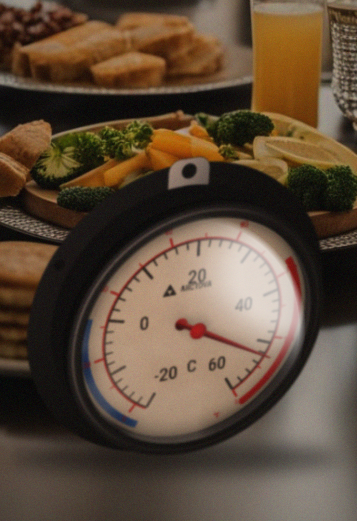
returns 52°C
